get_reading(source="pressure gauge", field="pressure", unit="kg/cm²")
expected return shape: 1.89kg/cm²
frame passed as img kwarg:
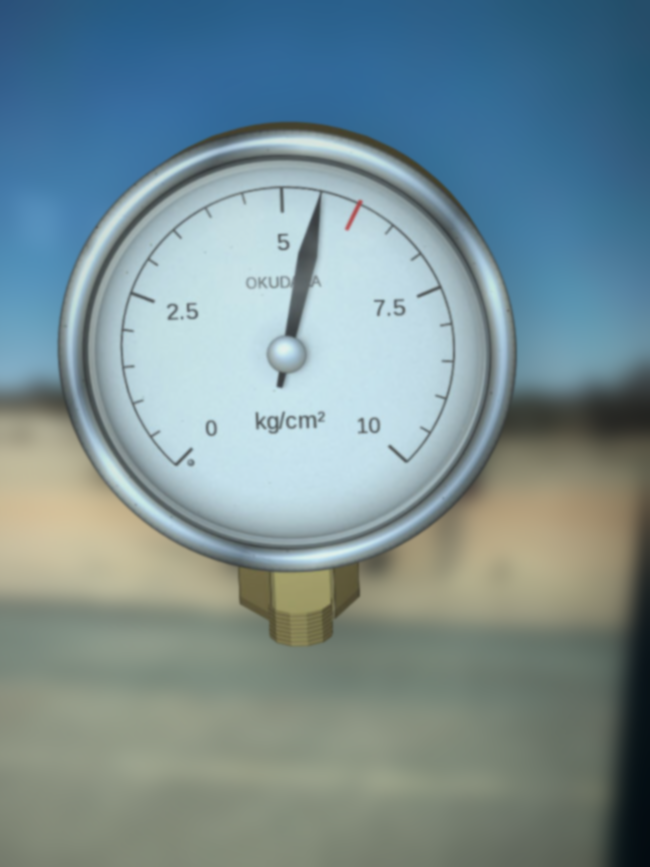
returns 5.5kg/cm²
